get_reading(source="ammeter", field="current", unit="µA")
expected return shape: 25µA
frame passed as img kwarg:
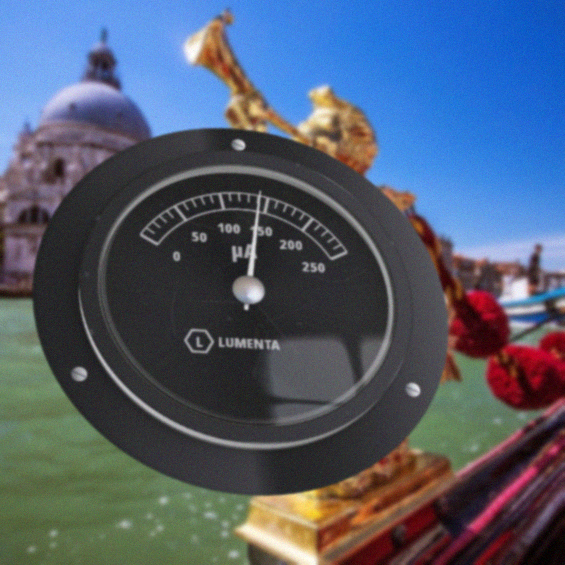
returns 140µA
